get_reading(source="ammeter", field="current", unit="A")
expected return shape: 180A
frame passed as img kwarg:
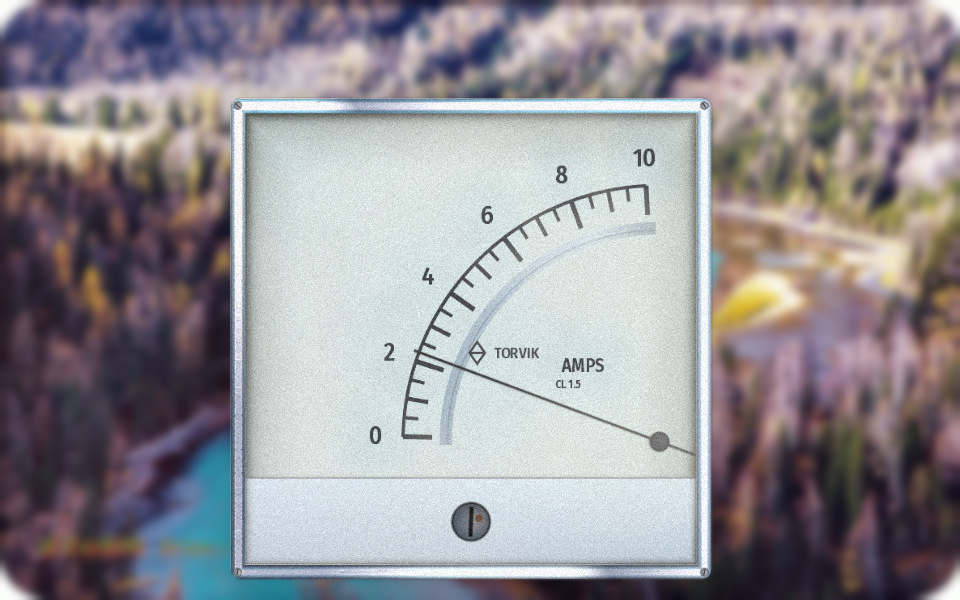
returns 2.25A
